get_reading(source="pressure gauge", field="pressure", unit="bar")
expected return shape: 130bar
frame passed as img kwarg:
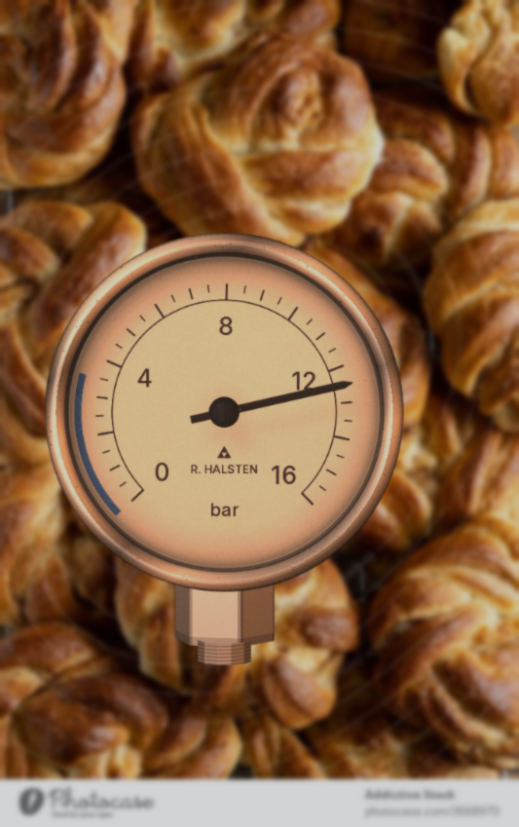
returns 12.5bar
